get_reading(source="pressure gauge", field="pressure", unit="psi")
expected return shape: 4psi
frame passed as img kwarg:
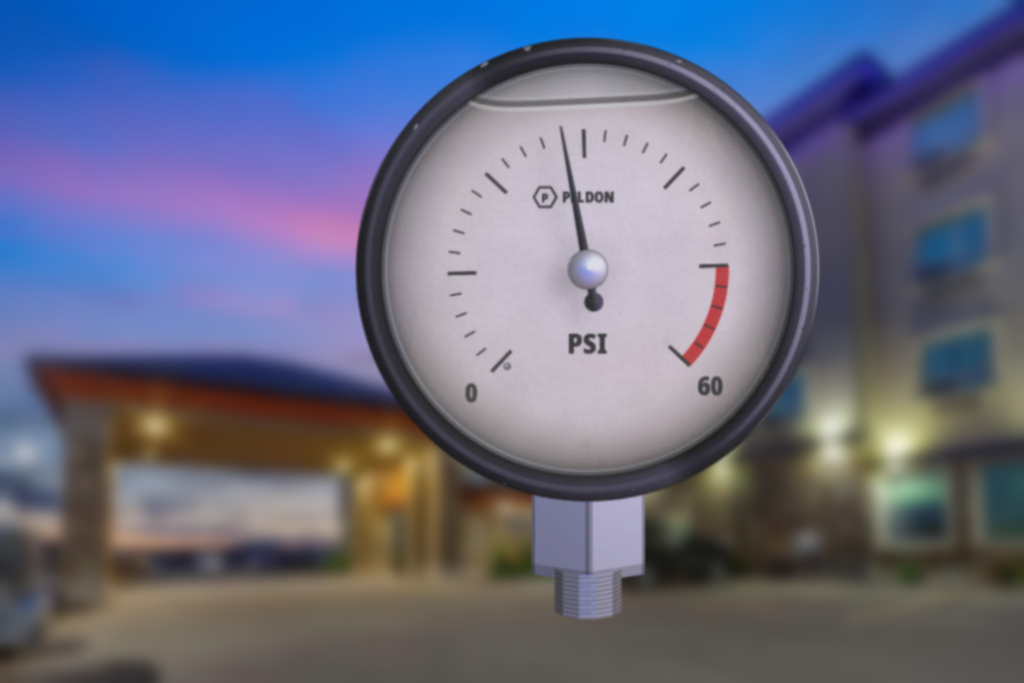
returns 28psi
